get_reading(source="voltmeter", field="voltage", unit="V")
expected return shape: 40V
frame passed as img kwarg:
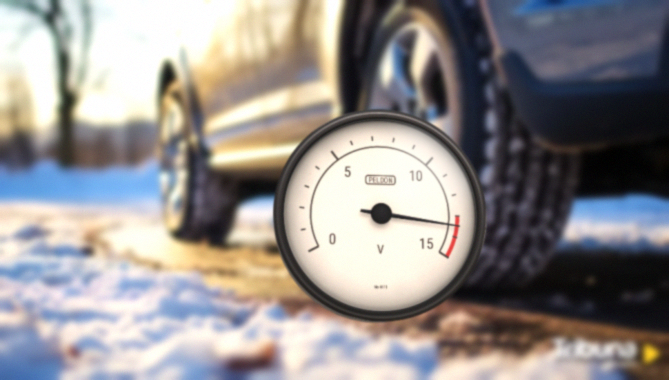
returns 13.5V
